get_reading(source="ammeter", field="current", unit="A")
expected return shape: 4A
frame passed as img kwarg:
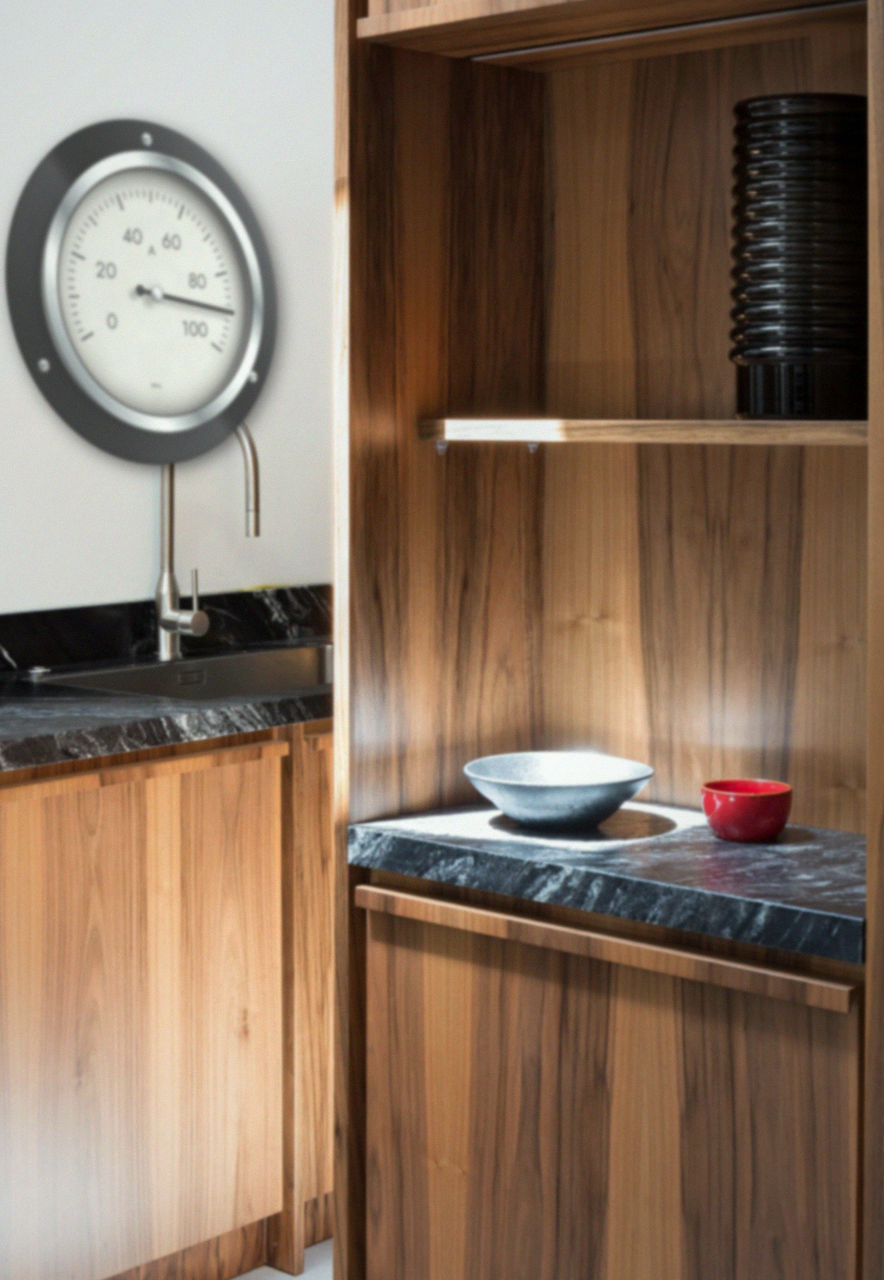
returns 90A
